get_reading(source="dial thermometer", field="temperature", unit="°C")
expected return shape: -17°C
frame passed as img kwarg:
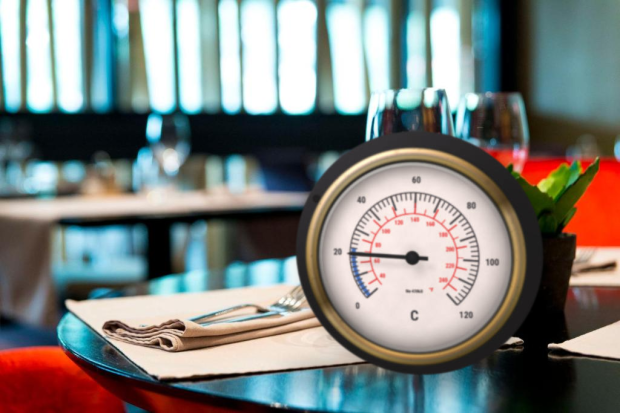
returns 20°C
